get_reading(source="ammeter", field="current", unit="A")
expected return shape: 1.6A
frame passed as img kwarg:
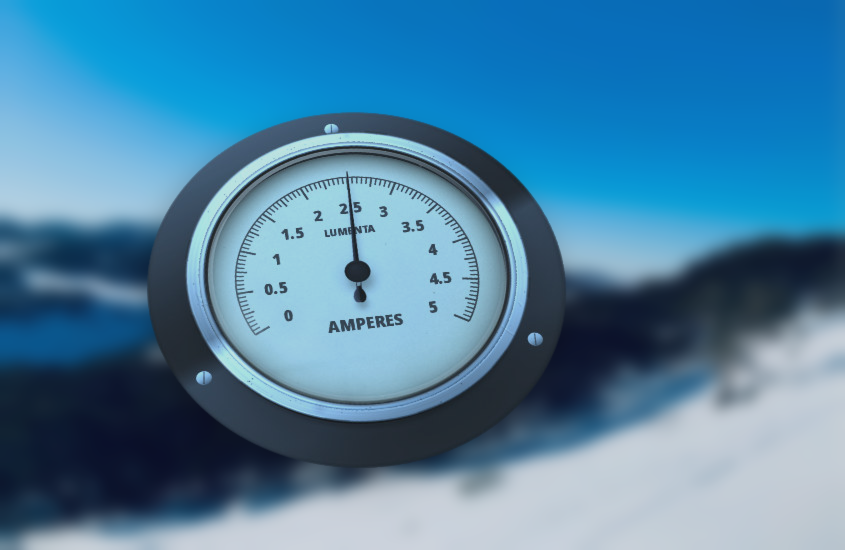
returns 2.5A
